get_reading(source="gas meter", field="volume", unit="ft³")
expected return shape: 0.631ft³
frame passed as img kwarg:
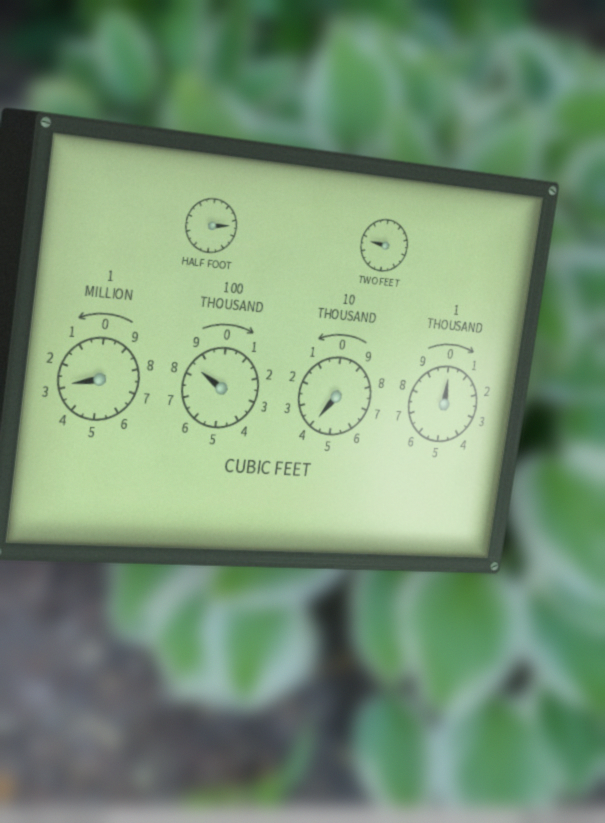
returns 284000ft³
